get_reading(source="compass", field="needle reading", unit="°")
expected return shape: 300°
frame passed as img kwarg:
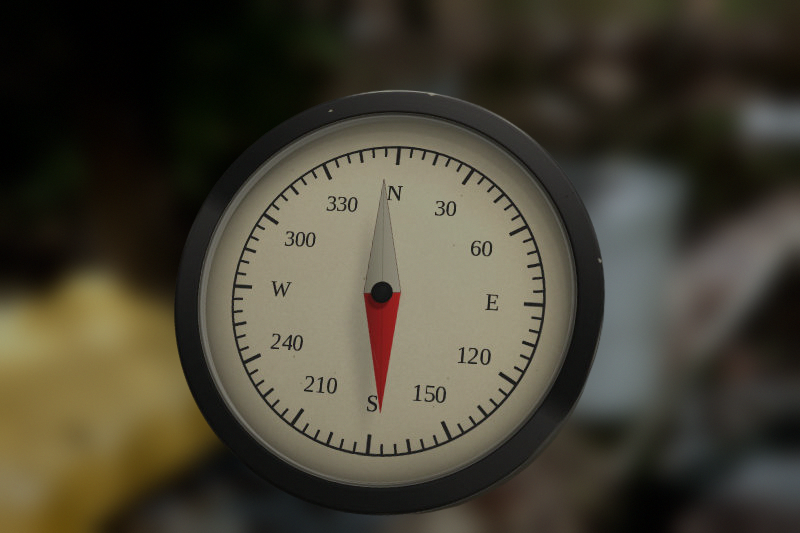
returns 175°
